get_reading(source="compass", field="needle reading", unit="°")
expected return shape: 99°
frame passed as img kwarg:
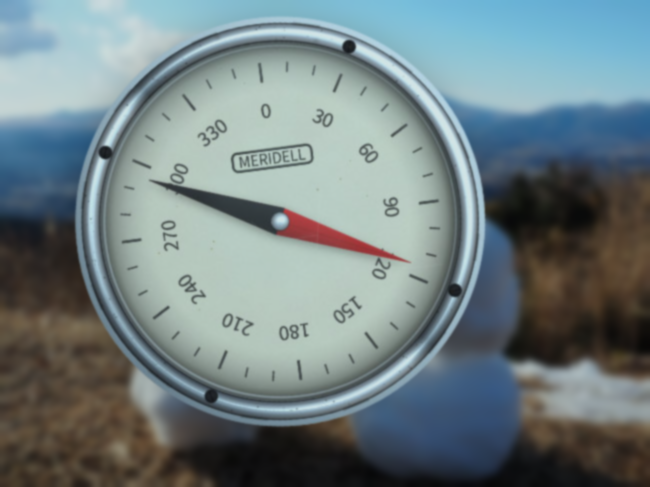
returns 115°
